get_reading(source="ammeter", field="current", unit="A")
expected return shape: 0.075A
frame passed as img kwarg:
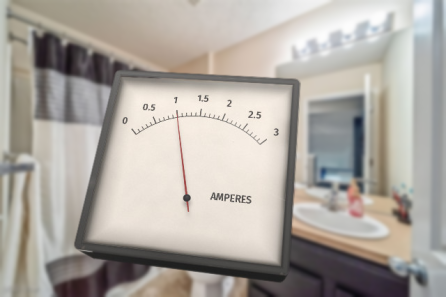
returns 1A
